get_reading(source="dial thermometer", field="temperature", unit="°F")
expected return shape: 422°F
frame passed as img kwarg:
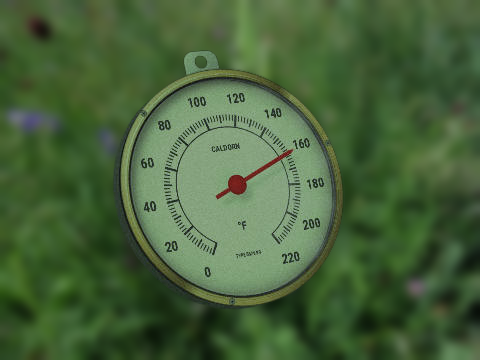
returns 160°F
